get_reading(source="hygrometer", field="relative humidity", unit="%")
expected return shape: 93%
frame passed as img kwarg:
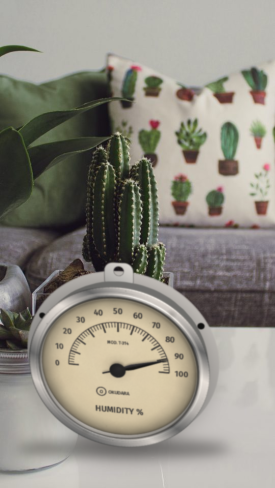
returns 90%
